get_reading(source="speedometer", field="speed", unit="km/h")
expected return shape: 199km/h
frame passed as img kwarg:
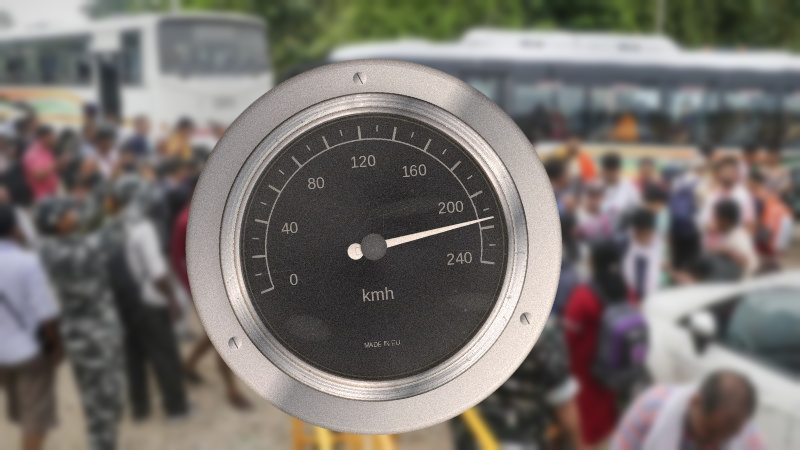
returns 215km/h
